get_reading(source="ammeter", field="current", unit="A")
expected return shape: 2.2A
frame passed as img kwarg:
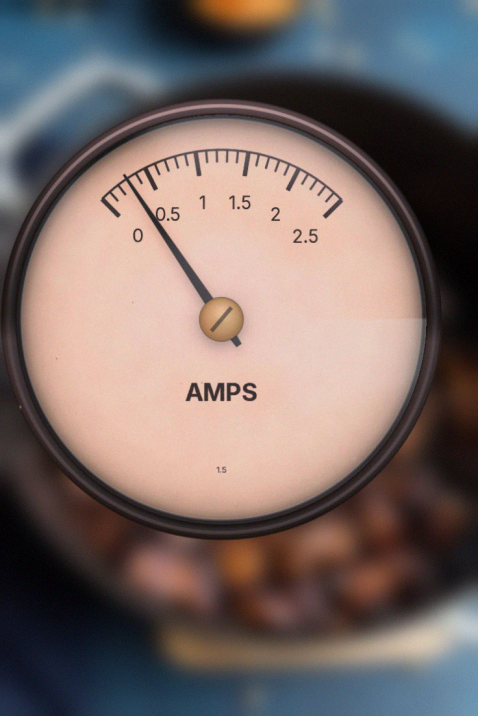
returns 0.3A
